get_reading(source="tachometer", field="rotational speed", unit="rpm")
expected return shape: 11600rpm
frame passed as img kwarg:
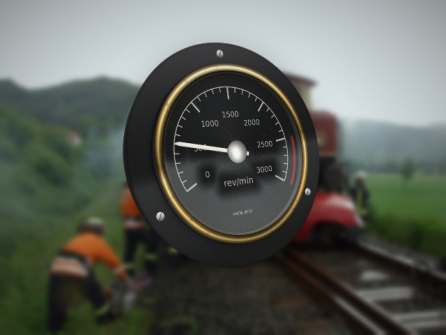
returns 500rpm
